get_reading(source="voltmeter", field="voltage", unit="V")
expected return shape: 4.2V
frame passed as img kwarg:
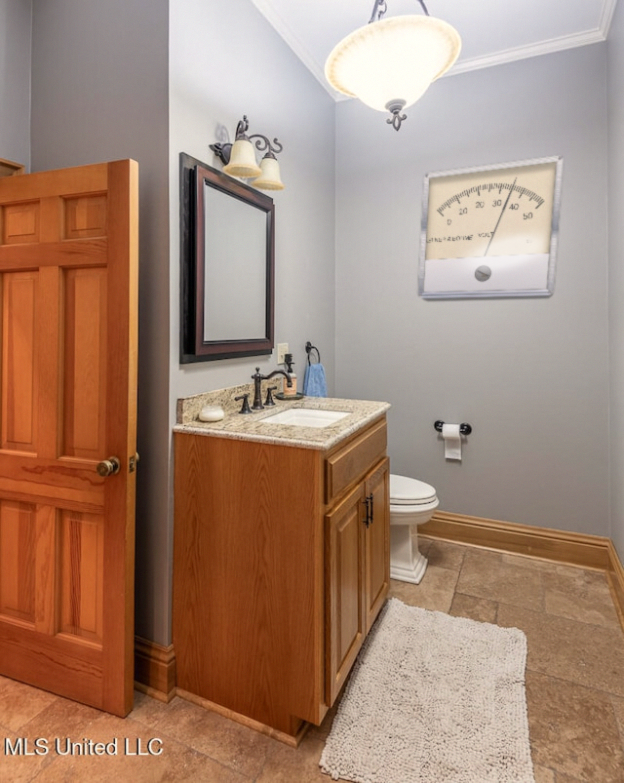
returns 35V
